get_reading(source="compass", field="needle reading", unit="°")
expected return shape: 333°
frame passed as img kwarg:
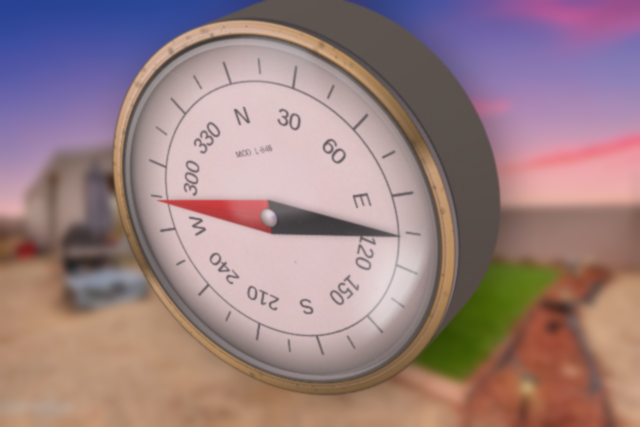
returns 285°
